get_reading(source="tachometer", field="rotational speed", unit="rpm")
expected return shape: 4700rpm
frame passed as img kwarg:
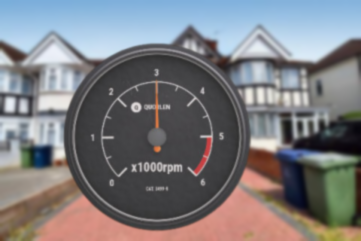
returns 3000rpm
